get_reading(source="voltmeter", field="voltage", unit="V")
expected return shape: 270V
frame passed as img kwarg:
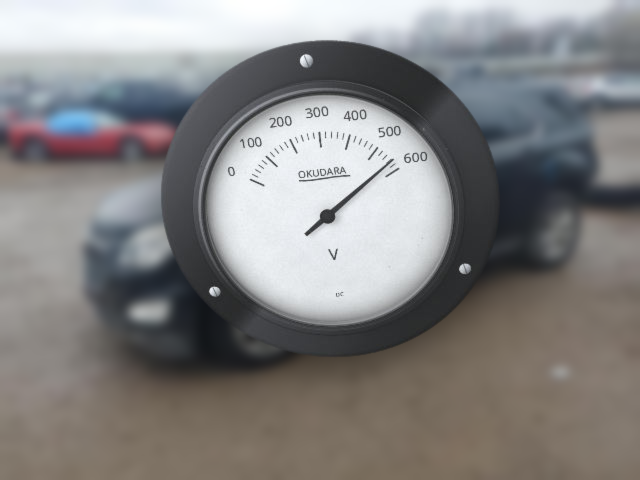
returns 560V
